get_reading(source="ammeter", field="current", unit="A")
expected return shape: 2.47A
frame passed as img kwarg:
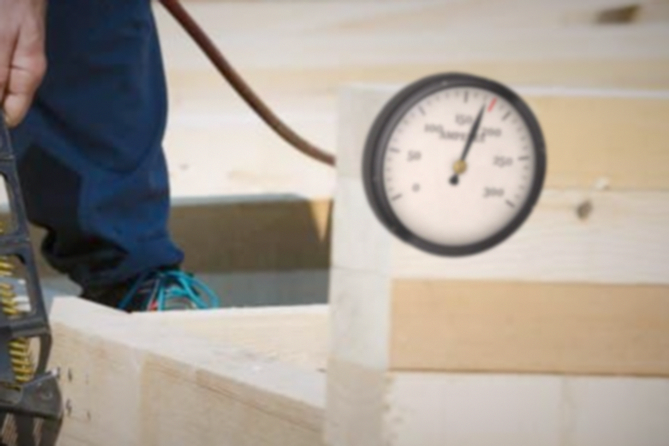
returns 170A
